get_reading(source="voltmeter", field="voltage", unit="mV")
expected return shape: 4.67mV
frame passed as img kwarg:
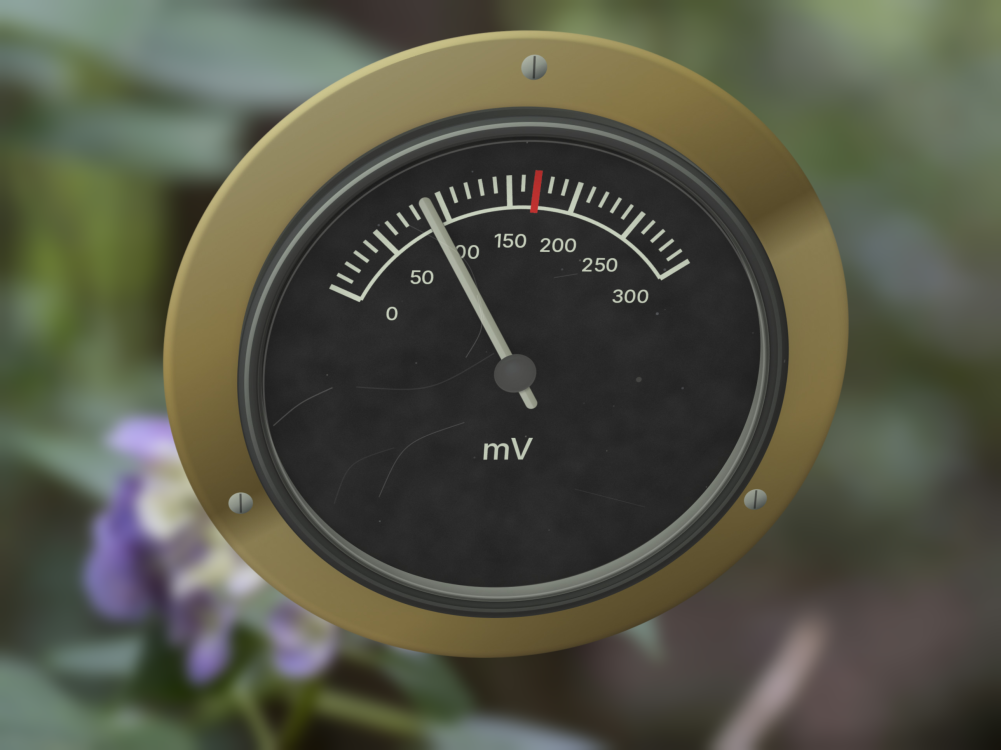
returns 90mV
